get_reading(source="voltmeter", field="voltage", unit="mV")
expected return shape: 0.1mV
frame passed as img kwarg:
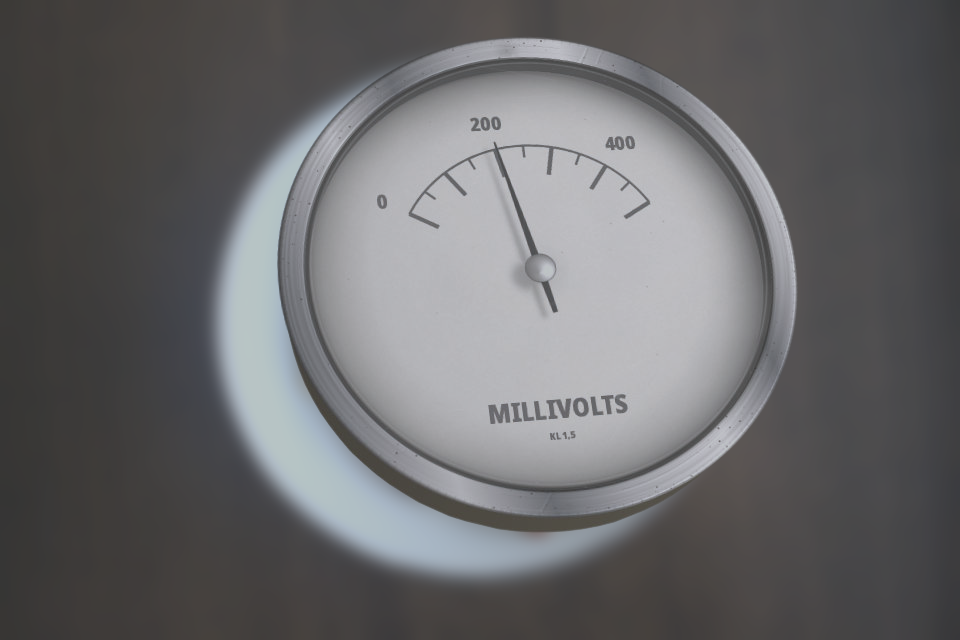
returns 200mV
